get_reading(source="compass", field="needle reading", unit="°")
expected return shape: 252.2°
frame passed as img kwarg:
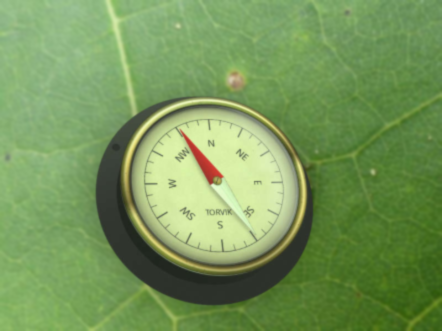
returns 330°
